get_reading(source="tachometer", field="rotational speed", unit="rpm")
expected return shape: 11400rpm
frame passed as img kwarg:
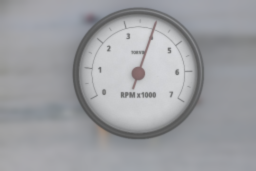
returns 4000rpm
